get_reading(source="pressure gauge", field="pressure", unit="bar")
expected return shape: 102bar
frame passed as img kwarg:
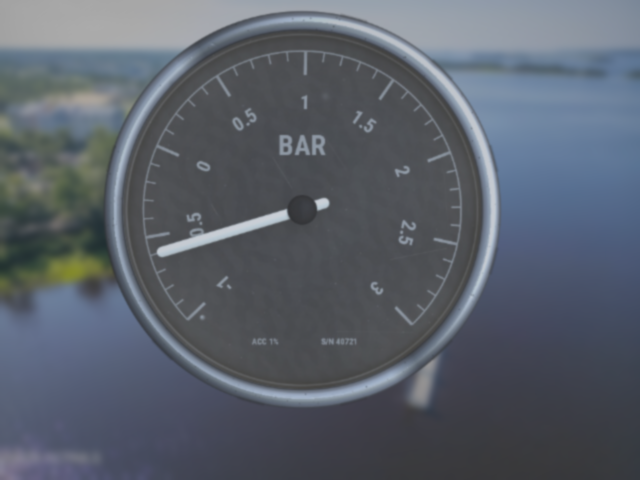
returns -0.6bar
